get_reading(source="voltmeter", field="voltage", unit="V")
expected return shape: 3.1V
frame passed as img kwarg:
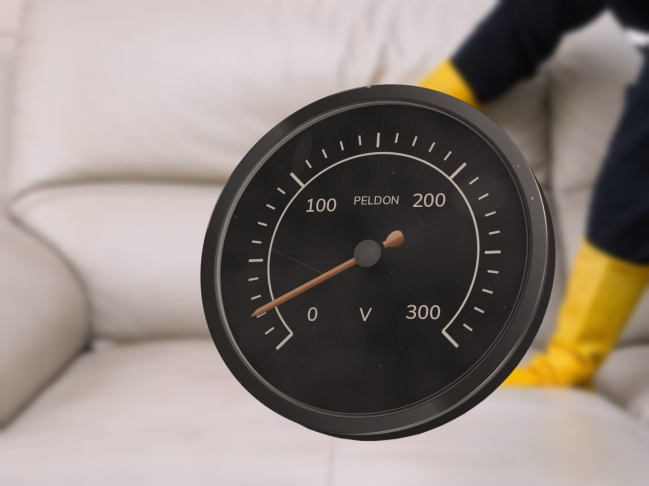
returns 20V
